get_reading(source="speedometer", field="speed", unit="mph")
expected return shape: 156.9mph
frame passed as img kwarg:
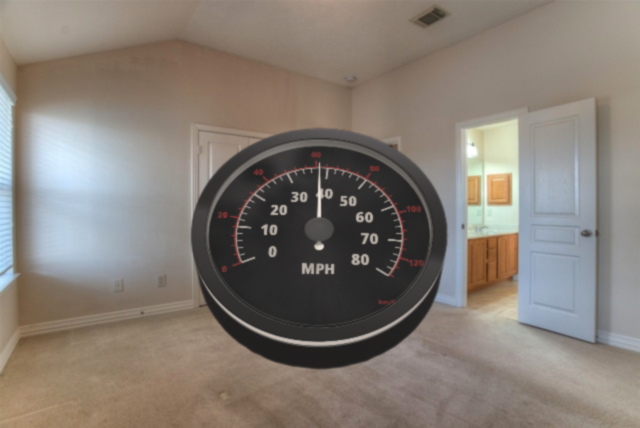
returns 38mph
